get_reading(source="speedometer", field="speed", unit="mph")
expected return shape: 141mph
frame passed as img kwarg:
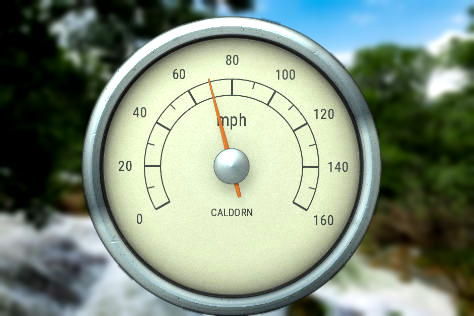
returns 70mph
